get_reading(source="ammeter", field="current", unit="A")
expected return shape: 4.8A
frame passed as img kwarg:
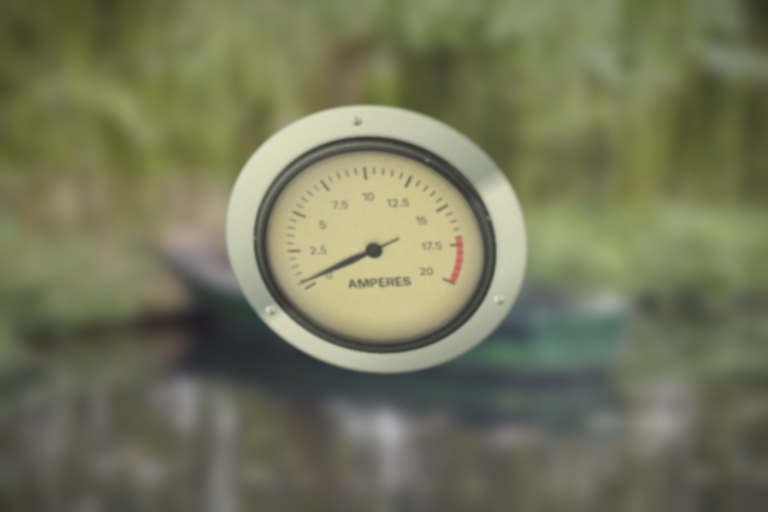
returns 0.5A
